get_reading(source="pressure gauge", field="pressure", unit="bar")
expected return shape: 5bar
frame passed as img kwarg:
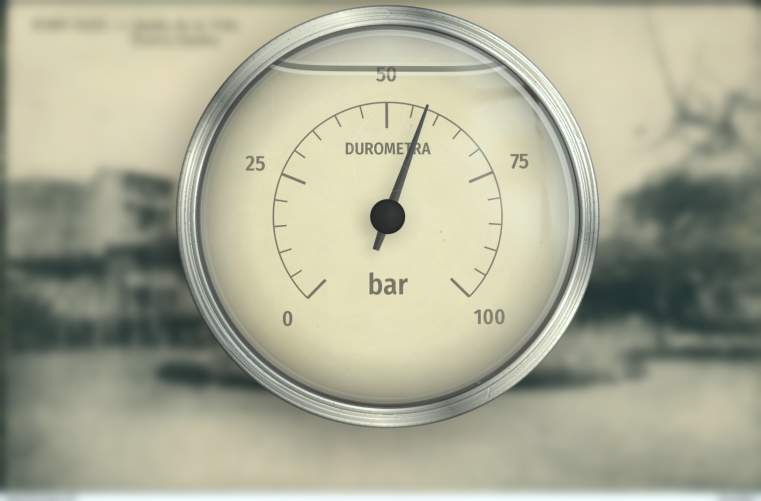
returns 57.5bar
